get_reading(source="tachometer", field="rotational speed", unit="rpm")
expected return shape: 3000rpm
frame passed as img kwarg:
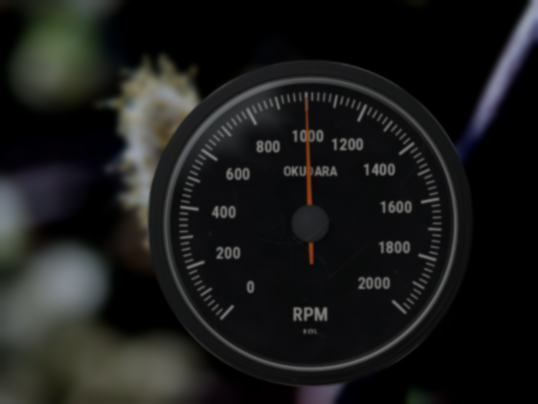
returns 1000rpm
